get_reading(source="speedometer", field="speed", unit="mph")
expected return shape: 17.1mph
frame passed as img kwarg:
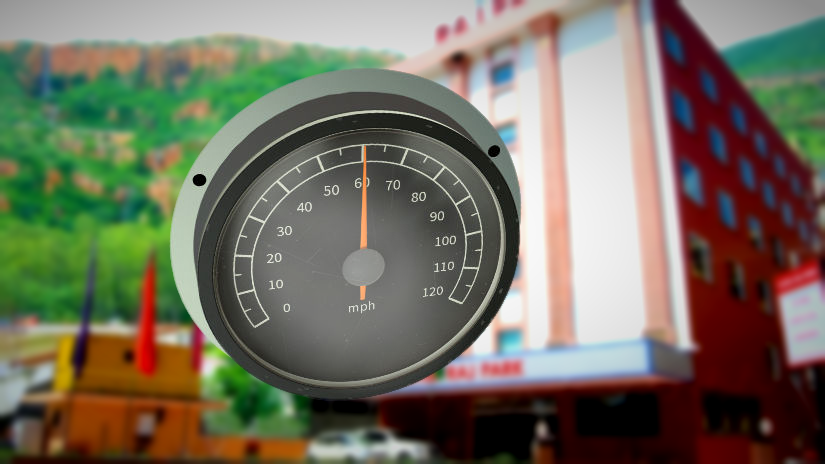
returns 60mph
